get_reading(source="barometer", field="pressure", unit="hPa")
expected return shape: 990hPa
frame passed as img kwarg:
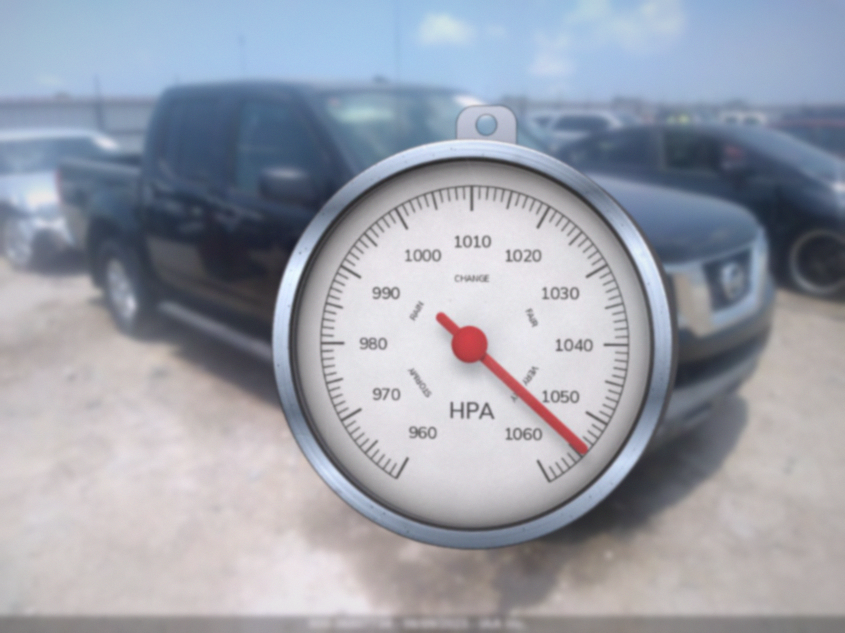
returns 1054hPa
